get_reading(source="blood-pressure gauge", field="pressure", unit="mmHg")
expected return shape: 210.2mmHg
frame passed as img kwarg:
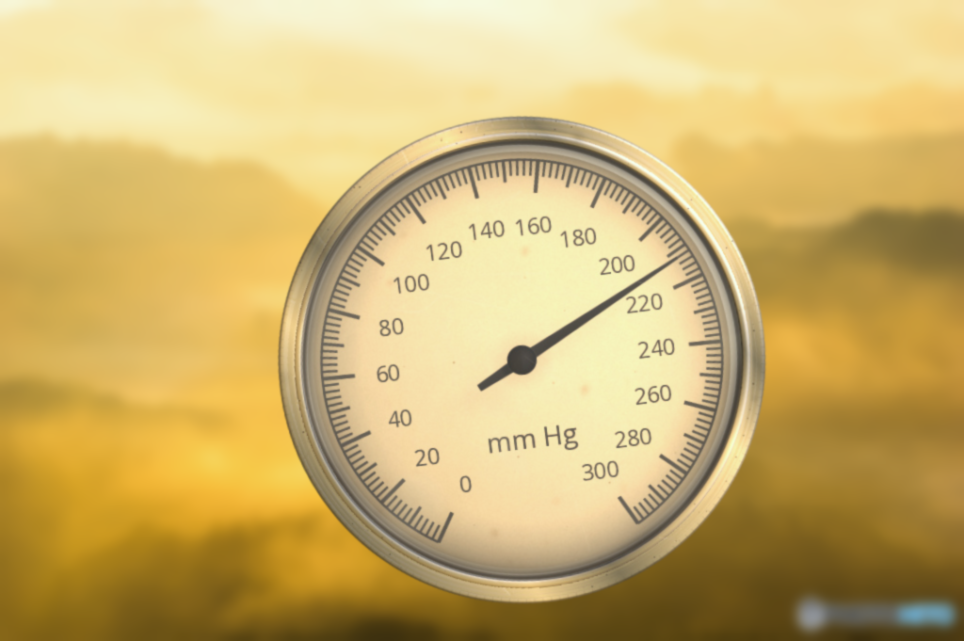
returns 212mmHg
